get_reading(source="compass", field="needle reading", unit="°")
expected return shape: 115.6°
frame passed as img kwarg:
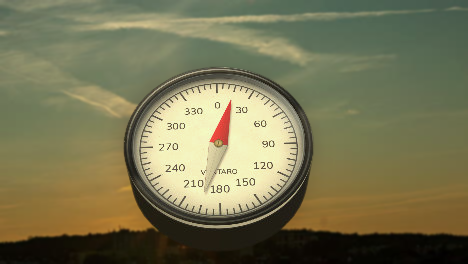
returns 15°
